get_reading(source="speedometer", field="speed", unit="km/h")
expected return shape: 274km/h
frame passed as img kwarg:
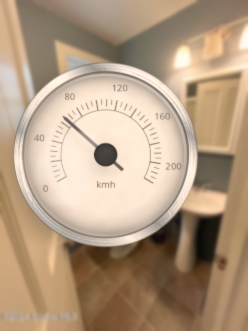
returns 65km/h
